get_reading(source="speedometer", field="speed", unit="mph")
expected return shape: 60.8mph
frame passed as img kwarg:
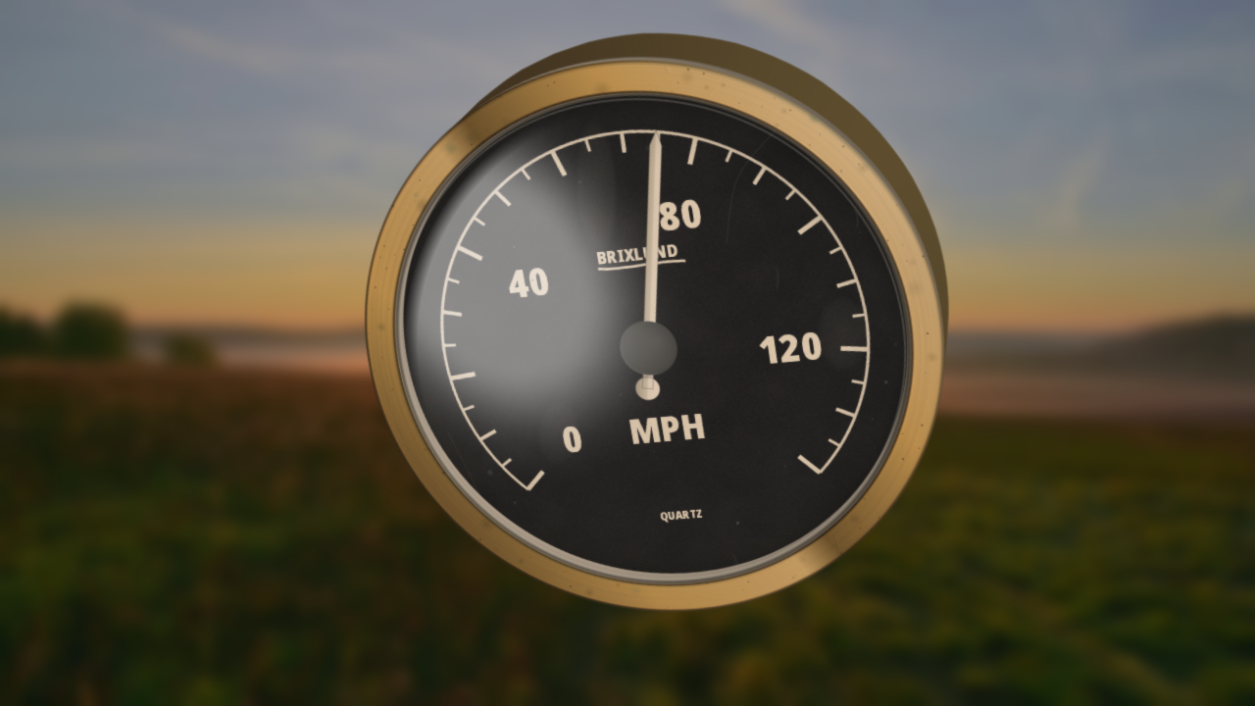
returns 75mph
